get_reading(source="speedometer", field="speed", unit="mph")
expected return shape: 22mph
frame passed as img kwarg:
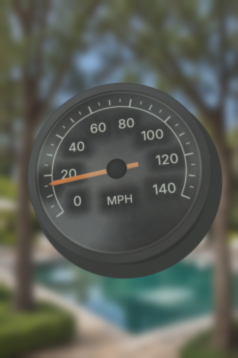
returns 15mph
